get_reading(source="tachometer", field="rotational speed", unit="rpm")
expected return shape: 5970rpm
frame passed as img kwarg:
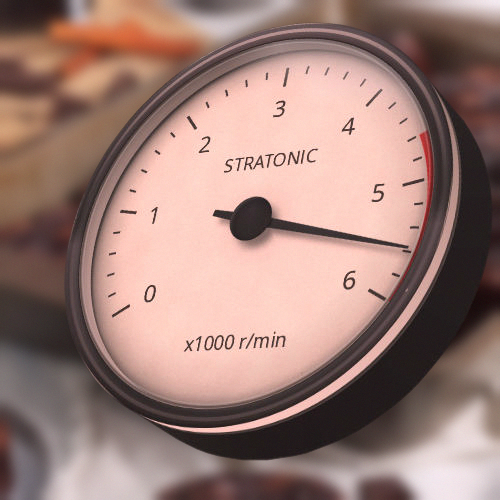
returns 5600rpm
